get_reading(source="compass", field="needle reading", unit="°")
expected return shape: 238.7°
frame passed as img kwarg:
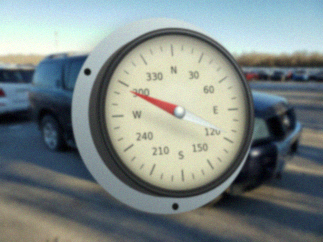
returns 295°
